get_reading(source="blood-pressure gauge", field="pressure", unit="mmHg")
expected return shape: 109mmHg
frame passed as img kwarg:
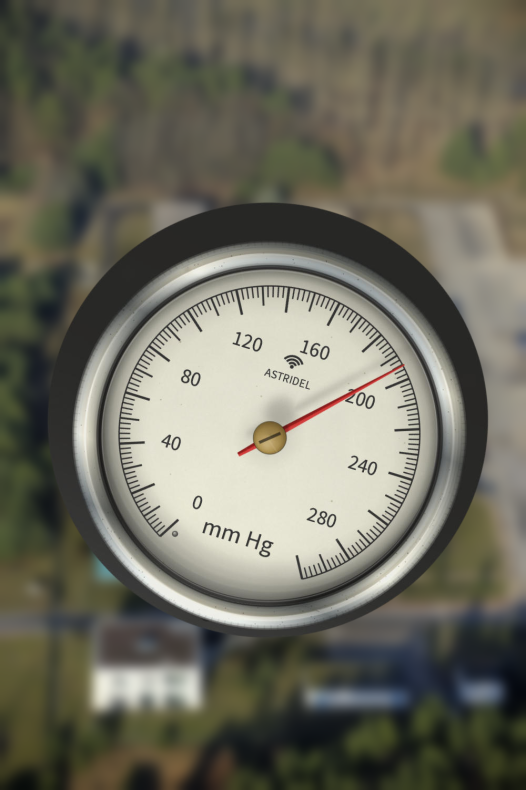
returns 194mmHg
